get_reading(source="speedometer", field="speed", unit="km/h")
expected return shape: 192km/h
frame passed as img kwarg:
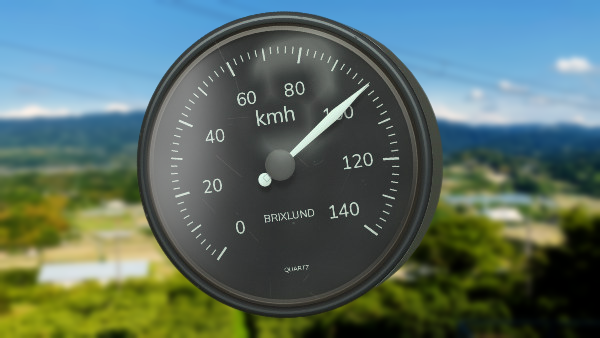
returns 100km/h
